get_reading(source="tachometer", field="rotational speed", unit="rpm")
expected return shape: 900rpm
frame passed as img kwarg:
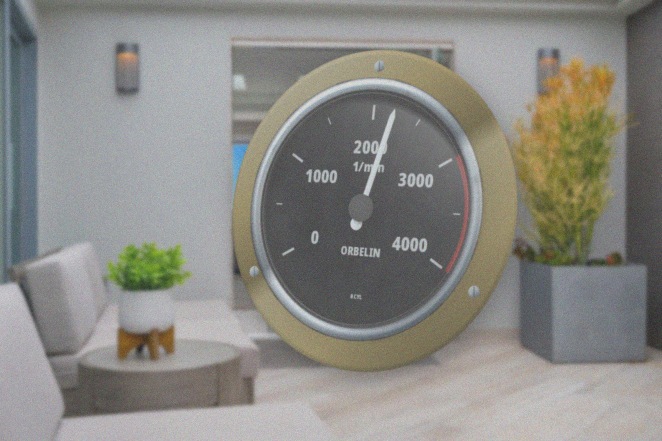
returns 2250rpm
